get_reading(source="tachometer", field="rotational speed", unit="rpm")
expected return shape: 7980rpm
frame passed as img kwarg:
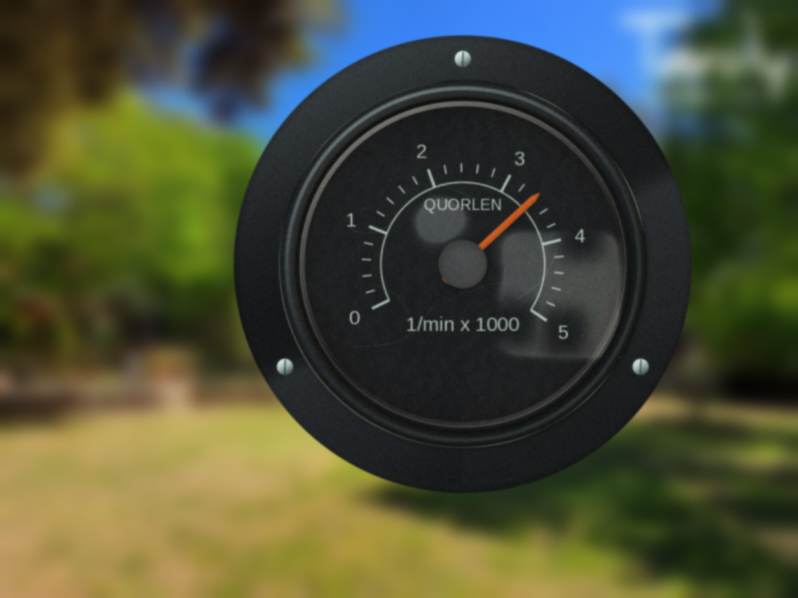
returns 3400rpm
